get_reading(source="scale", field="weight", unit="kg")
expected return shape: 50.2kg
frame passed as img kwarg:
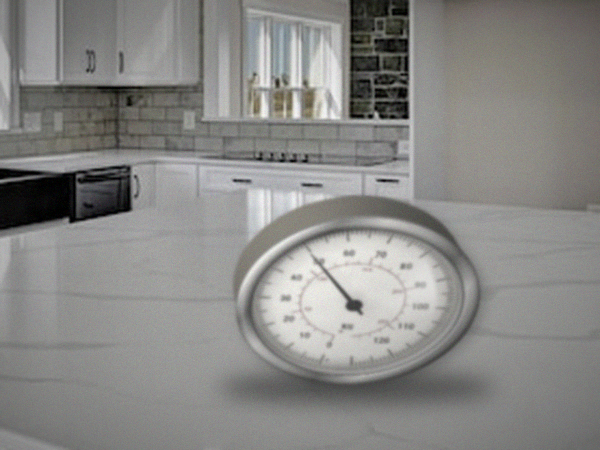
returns 50kg
